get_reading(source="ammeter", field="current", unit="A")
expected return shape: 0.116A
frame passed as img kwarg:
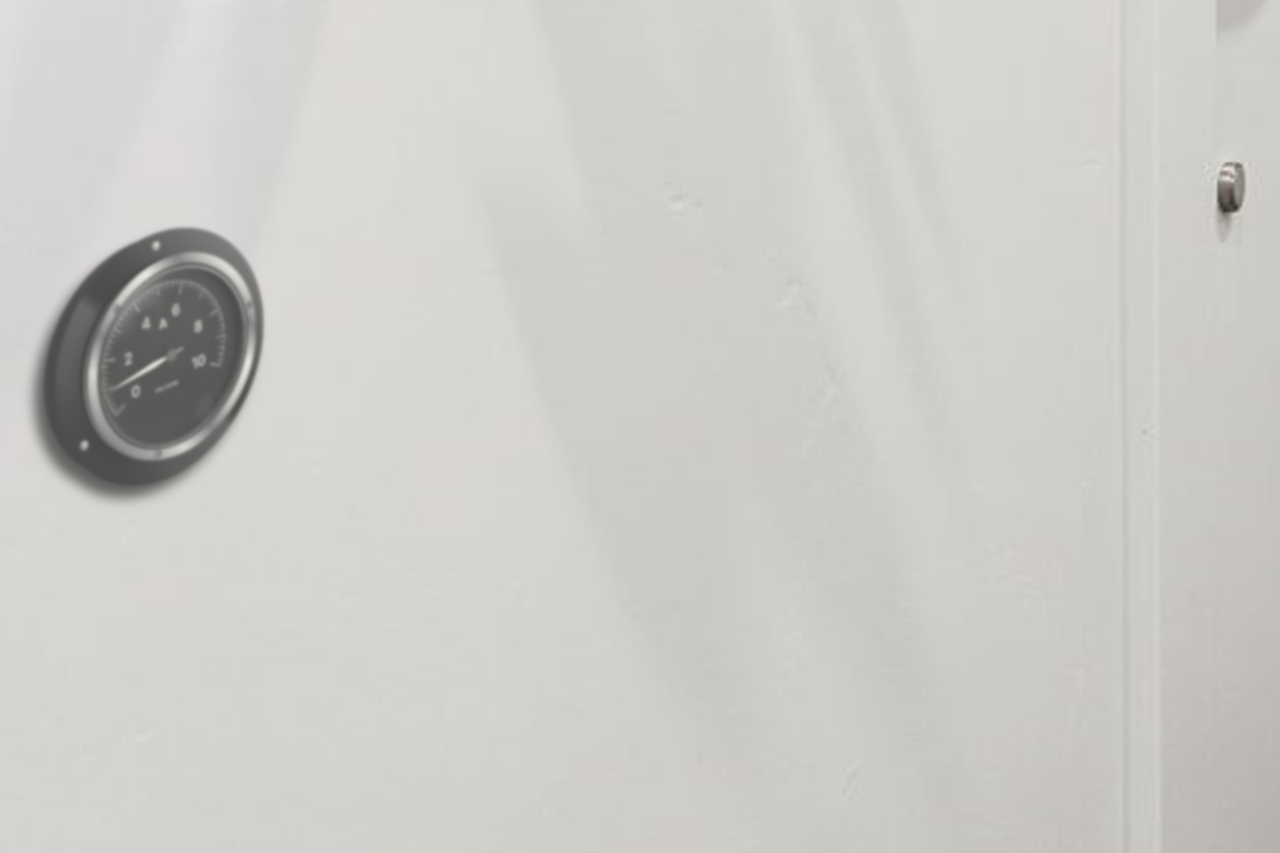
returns 1A
